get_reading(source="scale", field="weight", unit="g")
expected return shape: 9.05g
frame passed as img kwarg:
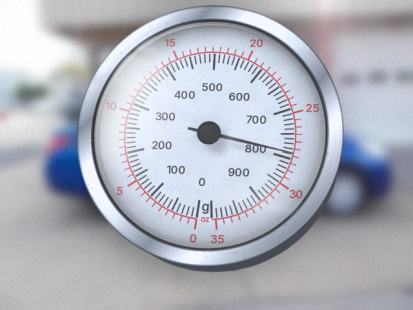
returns 790g
